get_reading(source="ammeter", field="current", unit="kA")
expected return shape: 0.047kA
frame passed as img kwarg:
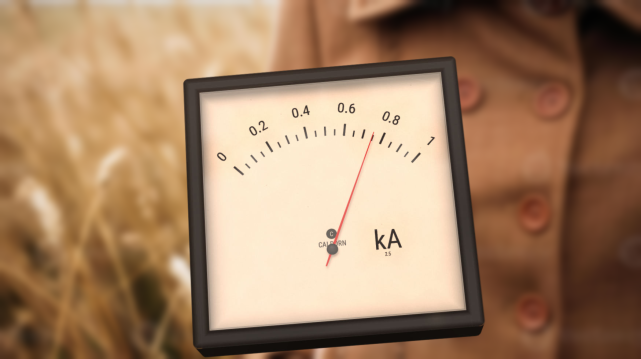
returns 0.75kA
